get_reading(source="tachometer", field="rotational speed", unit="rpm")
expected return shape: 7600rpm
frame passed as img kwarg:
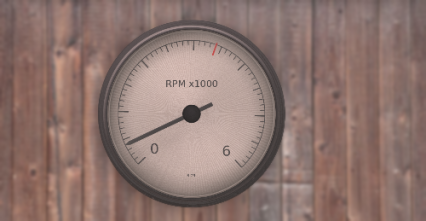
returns 400rpm
